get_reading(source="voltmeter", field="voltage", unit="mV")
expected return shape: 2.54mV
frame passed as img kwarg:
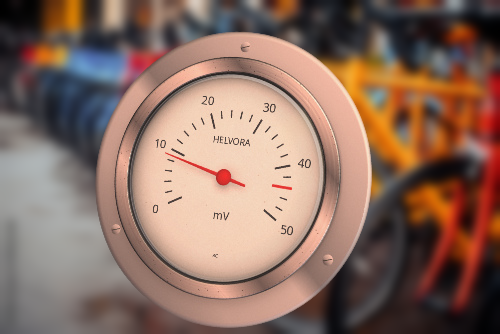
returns 9mV
